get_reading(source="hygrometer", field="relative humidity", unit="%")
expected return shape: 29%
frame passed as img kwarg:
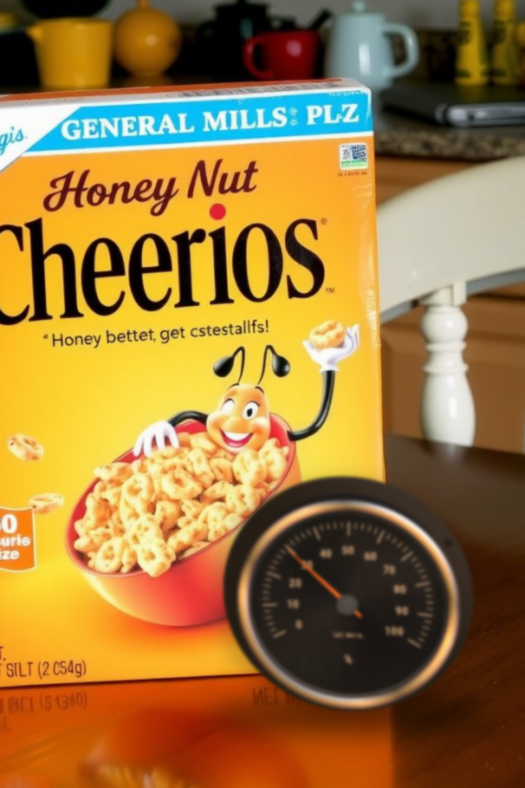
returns 30%
